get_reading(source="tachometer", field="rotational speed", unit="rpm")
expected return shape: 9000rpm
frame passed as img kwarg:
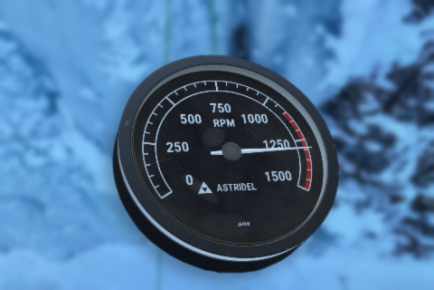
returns 1300rpm
